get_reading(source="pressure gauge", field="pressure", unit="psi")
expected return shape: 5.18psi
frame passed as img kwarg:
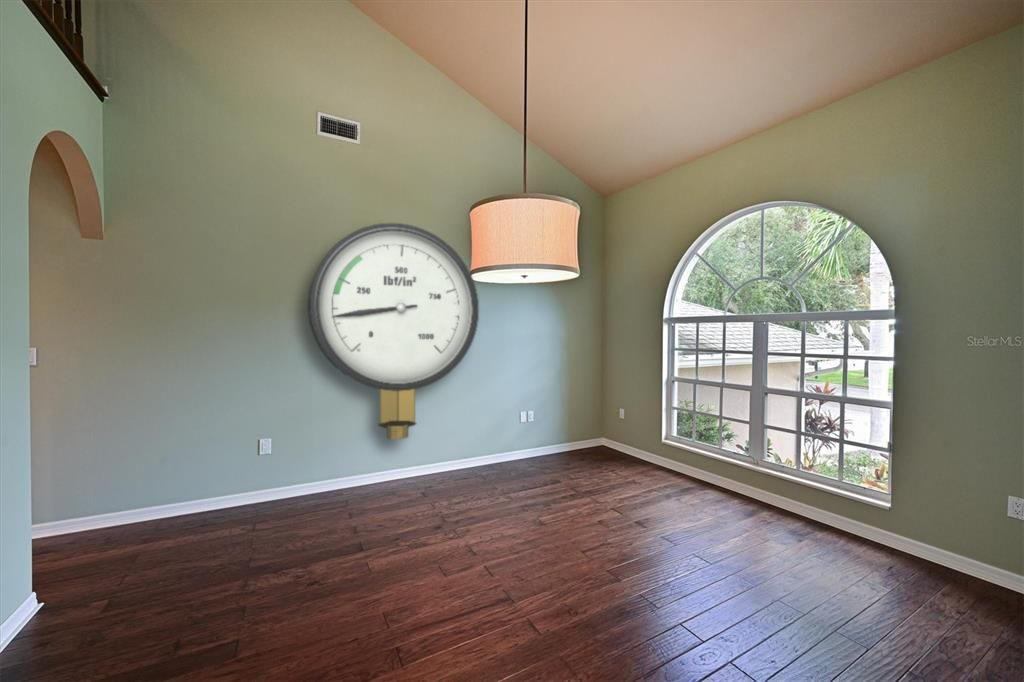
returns 125psi
